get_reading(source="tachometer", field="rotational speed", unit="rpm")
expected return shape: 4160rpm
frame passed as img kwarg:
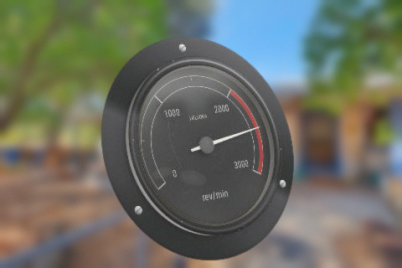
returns 2500rpm
